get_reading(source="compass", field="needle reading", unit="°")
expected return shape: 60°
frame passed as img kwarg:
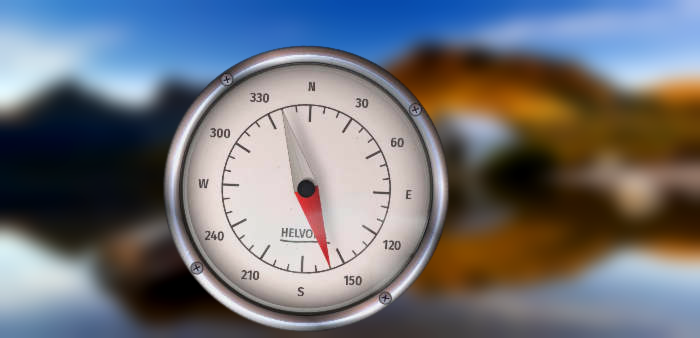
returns 160°
